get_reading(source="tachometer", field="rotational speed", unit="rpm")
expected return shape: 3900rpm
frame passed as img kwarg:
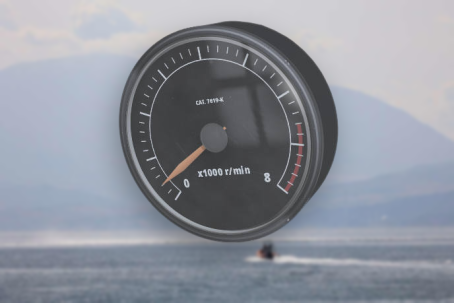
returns 400rpm
